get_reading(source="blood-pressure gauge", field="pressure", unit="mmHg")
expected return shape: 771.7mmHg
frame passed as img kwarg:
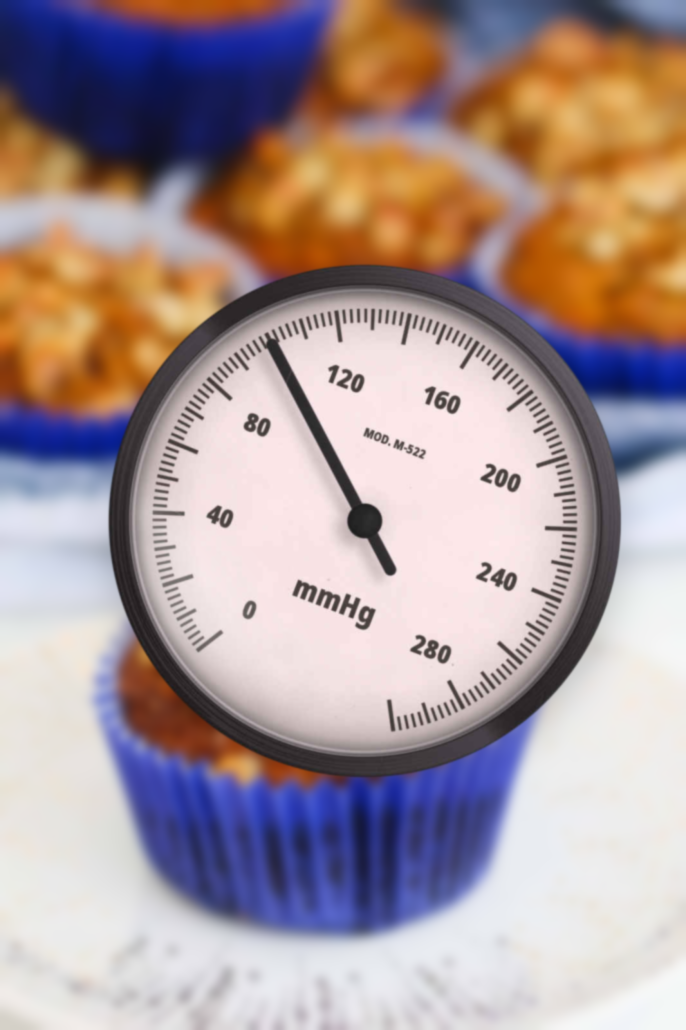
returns 100mmHg
